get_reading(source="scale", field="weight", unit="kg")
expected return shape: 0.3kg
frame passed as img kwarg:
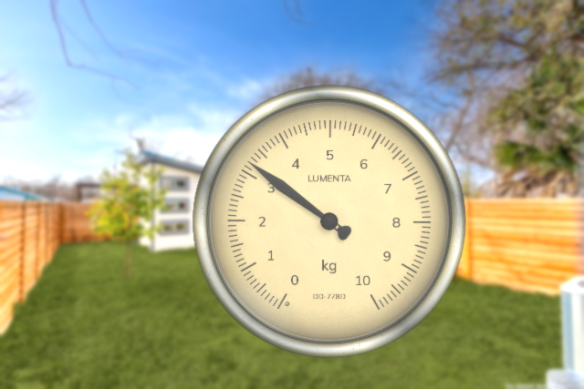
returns 3.2kg
